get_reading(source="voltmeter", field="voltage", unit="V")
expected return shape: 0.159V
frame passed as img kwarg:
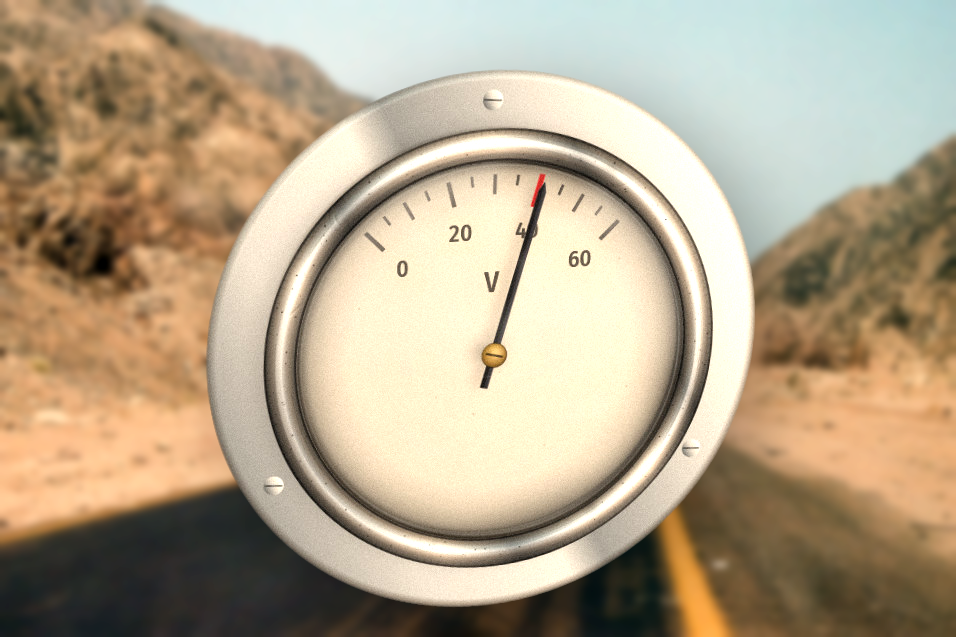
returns 40V
